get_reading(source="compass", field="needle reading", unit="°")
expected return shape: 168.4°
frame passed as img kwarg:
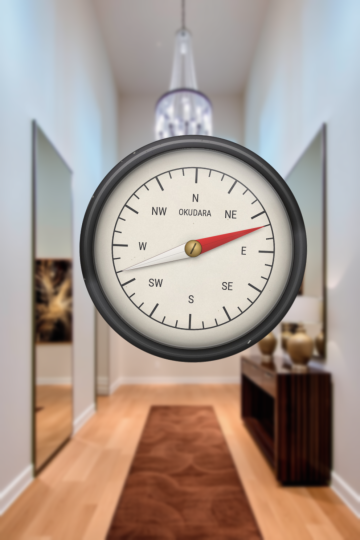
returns 70°
